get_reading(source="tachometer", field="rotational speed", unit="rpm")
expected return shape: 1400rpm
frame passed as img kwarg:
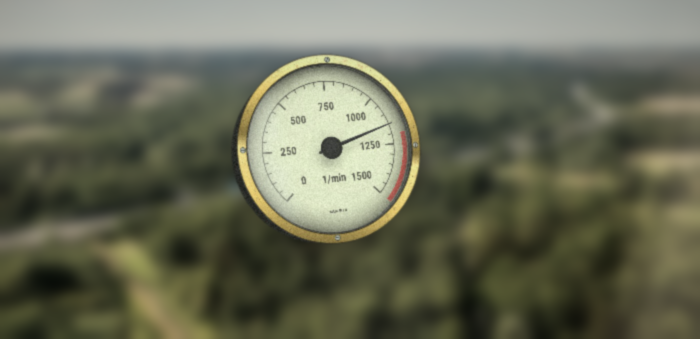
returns 1150rpm
